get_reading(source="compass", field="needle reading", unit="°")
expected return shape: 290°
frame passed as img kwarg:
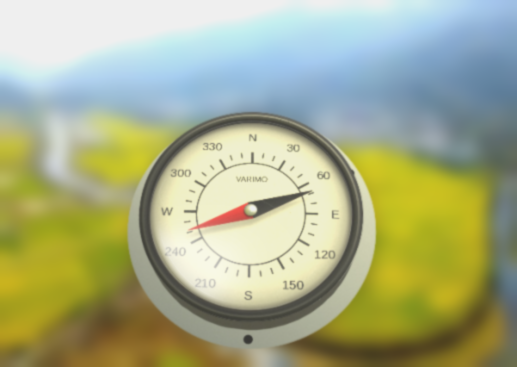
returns 250°
